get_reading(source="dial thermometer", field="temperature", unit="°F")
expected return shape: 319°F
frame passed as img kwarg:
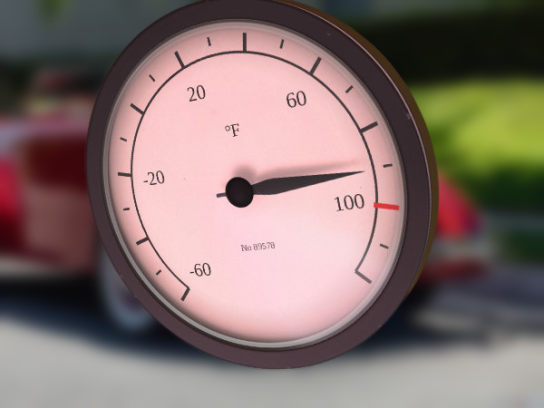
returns 90°F
